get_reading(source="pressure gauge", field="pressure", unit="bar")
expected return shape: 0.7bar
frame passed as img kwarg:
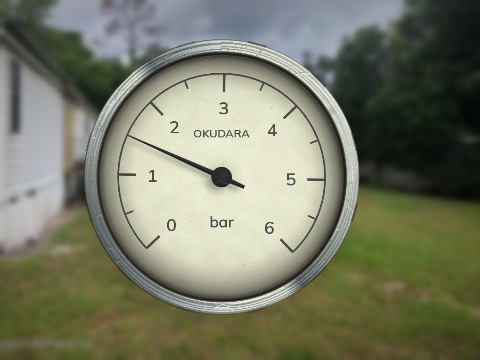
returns 1.5bar
